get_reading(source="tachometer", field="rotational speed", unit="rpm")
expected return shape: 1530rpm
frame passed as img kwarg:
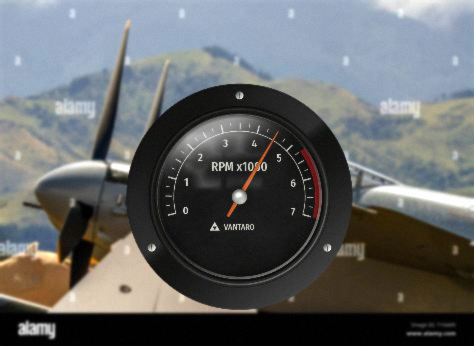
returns 4500rpm
